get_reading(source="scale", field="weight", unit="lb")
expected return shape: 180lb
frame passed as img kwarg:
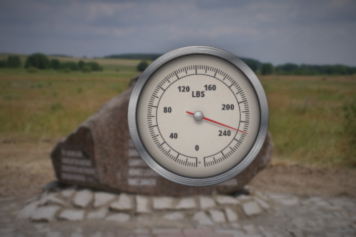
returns 230lb
